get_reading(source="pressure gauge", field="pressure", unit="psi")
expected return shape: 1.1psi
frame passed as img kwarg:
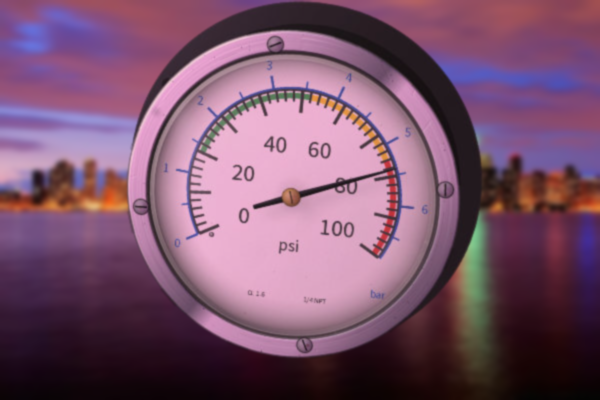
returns 78psi
